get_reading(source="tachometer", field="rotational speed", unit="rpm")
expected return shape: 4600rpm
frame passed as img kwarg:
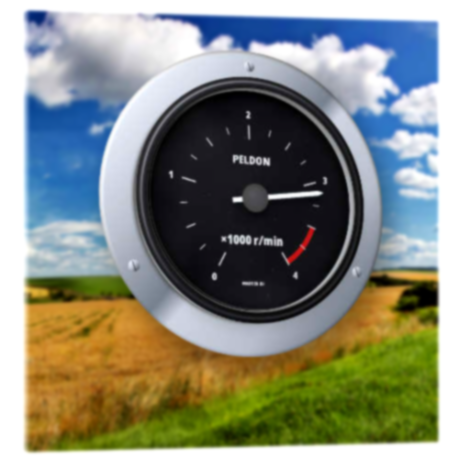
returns 3125rpm
